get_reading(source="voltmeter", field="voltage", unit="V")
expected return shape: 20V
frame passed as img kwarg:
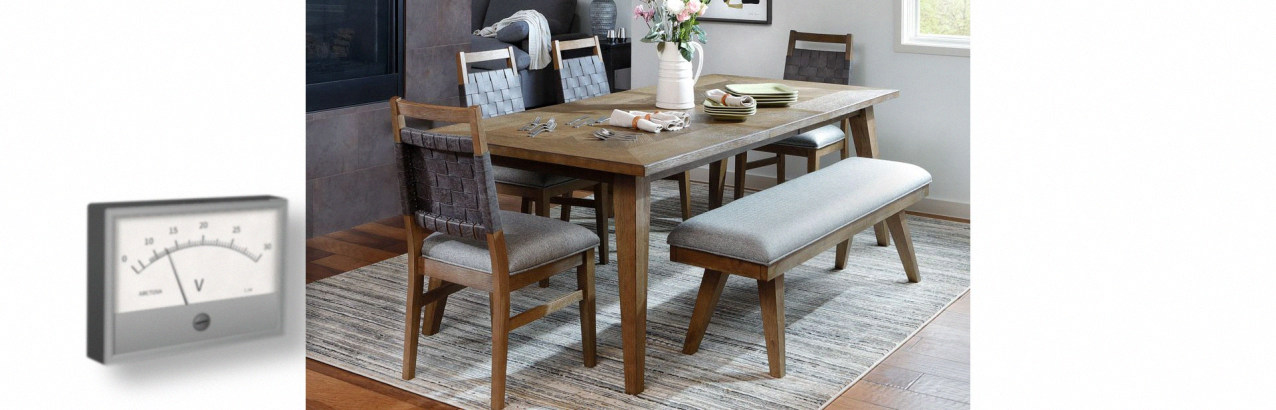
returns 12.5V
